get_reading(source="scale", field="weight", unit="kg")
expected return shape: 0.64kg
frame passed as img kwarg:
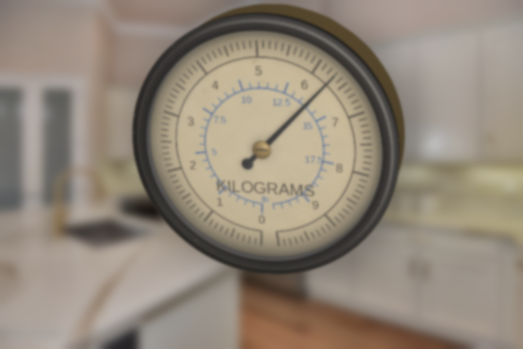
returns 6.3kg
